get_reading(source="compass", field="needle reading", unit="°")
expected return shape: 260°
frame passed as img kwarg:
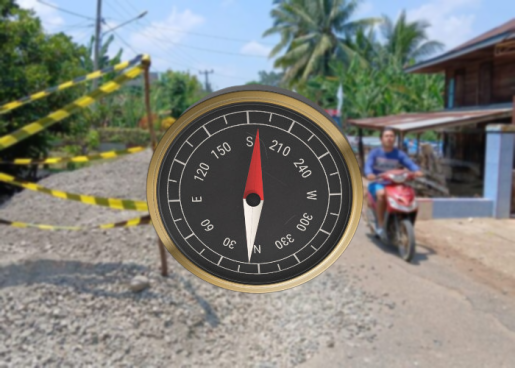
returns 187.5°
